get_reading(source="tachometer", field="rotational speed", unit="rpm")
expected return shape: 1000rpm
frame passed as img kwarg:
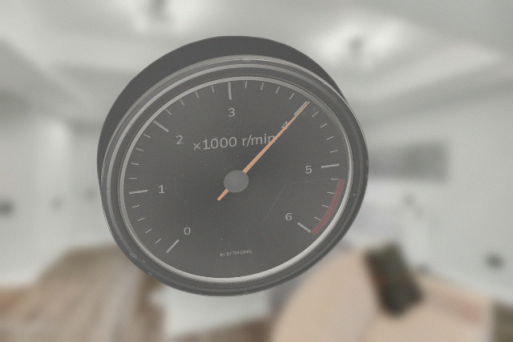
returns 4000rpm
